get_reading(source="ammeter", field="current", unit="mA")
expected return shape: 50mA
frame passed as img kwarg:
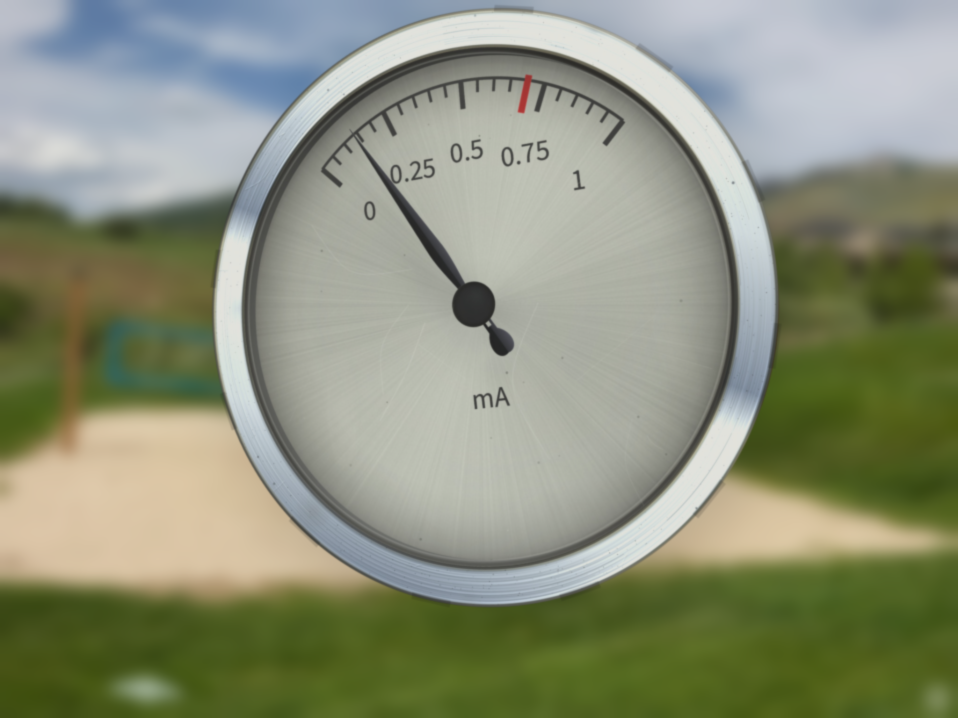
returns 0.15mA
